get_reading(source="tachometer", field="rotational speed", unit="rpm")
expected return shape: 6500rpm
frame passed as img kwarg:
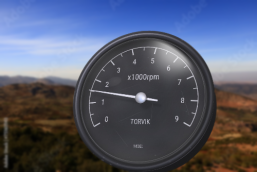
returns 1500rpm
